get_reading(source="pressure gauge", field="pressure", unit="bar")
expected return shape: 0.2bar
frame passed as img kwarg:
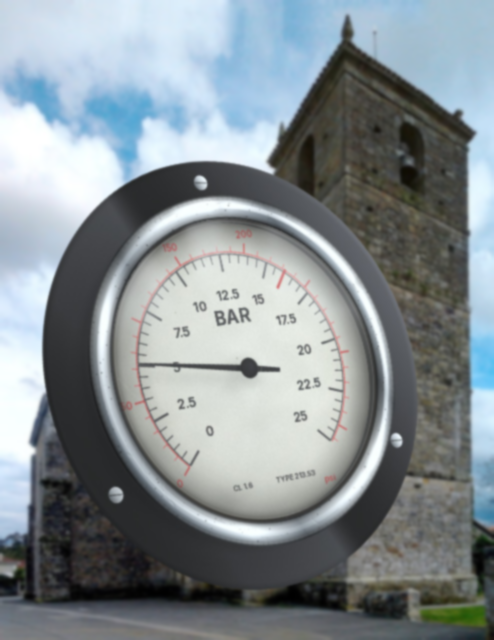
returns 5bar
